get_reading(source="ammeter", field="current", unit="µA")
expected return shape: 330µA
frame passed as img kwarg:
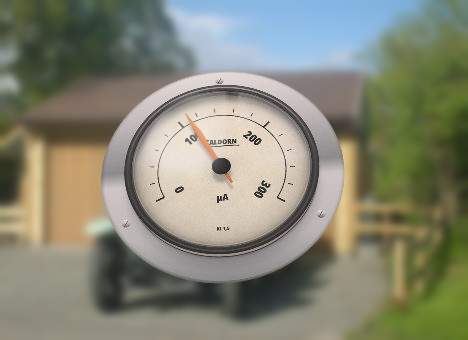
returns 110µA
